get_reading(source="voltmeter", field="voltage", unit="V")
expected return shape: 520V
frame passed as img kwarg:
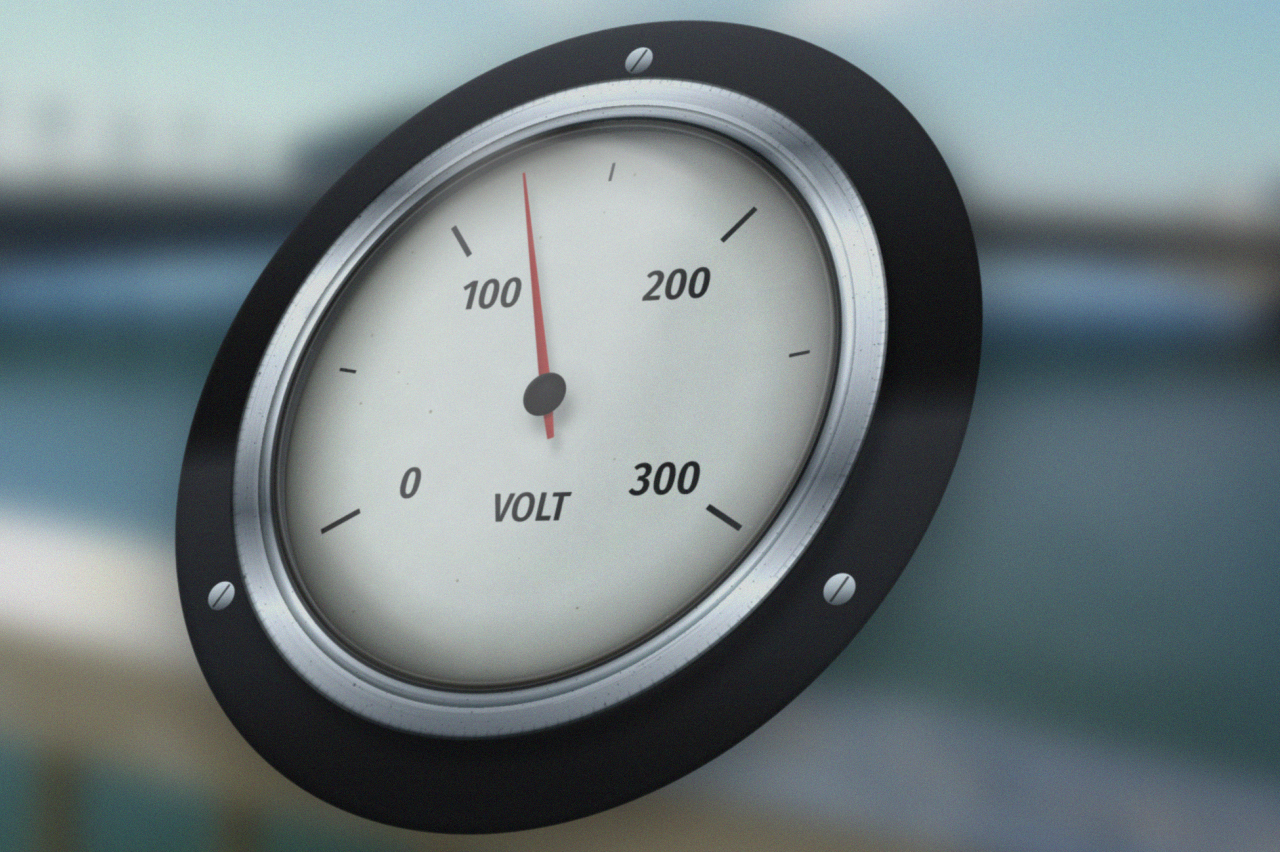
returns 125V
